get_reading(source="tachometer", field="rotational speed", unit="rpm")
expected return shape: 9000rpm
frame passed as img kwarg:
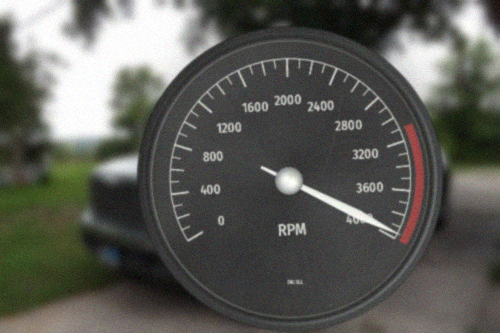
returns 3950rpm
